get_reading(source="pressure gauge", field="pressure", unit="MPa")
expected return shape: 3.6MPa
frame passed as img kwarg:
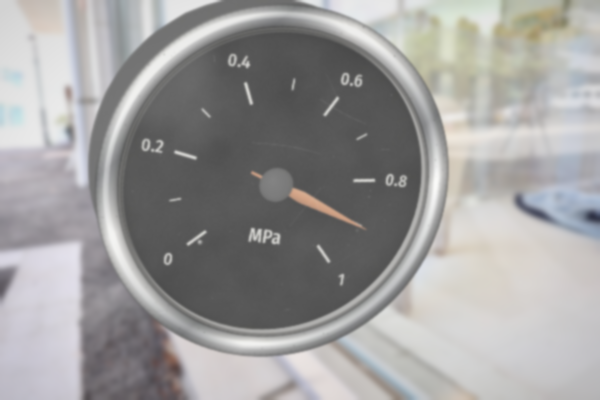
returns 0.9MPa
